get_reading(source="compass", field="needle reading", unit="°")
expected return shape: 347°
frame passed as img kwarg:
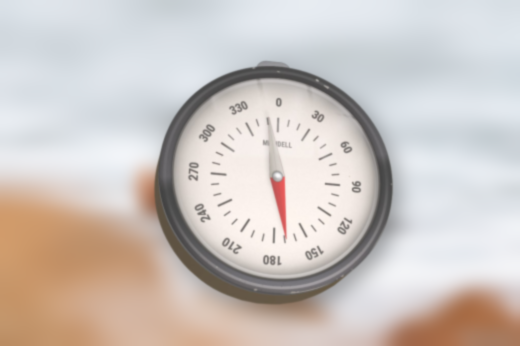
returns 170°
